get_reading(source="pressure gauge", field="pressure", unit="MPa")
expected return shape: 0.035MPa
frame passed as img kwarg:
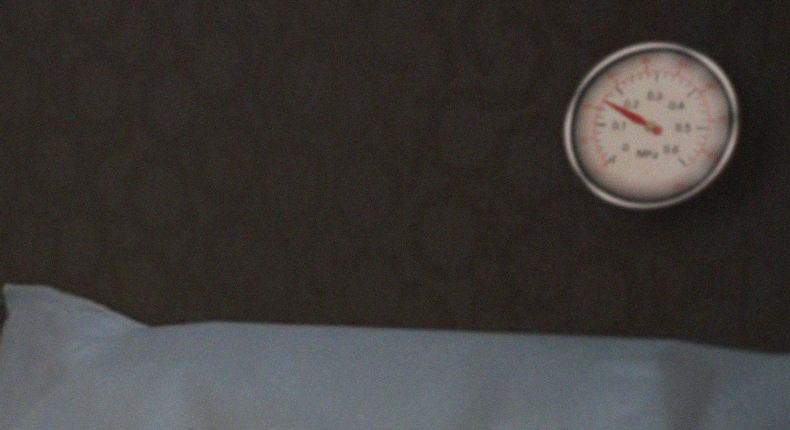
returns 0.16MPa
